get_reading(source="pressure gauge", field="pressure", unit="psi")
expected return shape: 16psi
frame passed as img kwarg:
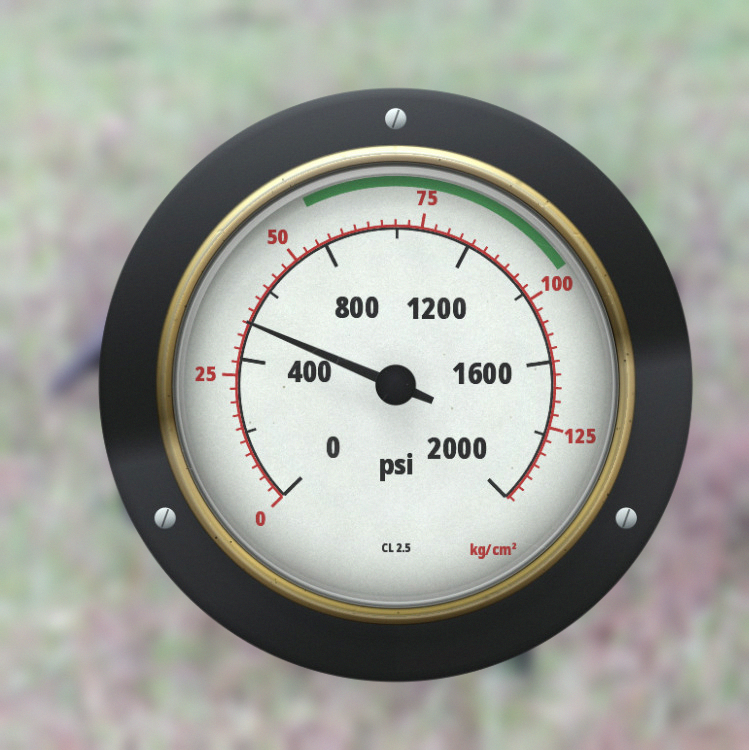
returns 500psi
